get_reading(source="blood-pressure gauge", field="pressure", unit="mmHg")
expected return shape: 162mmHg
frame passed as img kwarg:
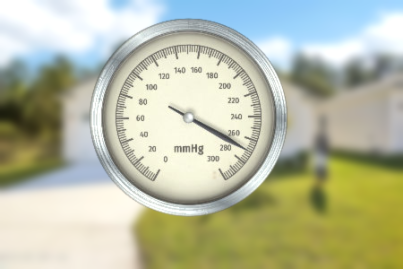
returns 270mmHg
